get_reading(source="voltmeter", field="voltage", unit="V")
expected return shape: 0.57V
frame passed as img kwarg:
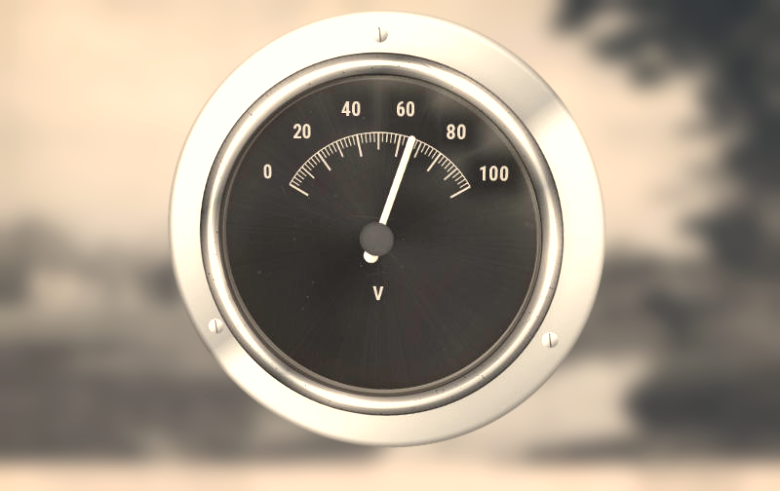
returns 66V
